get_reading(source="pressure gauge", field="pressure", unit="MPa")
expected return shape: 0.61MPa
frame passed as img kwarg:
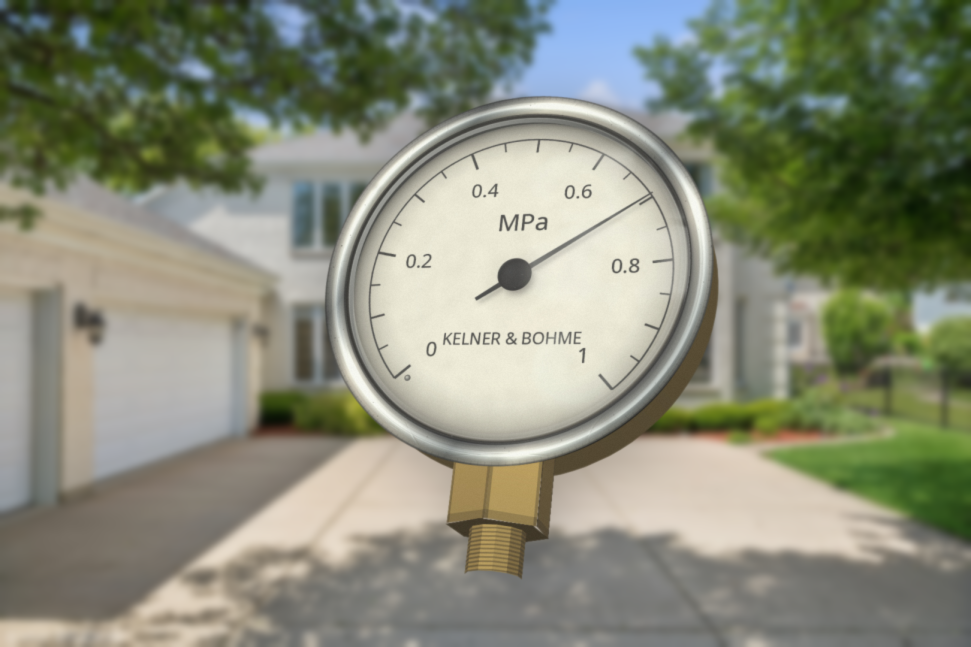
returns 0.7MPa
